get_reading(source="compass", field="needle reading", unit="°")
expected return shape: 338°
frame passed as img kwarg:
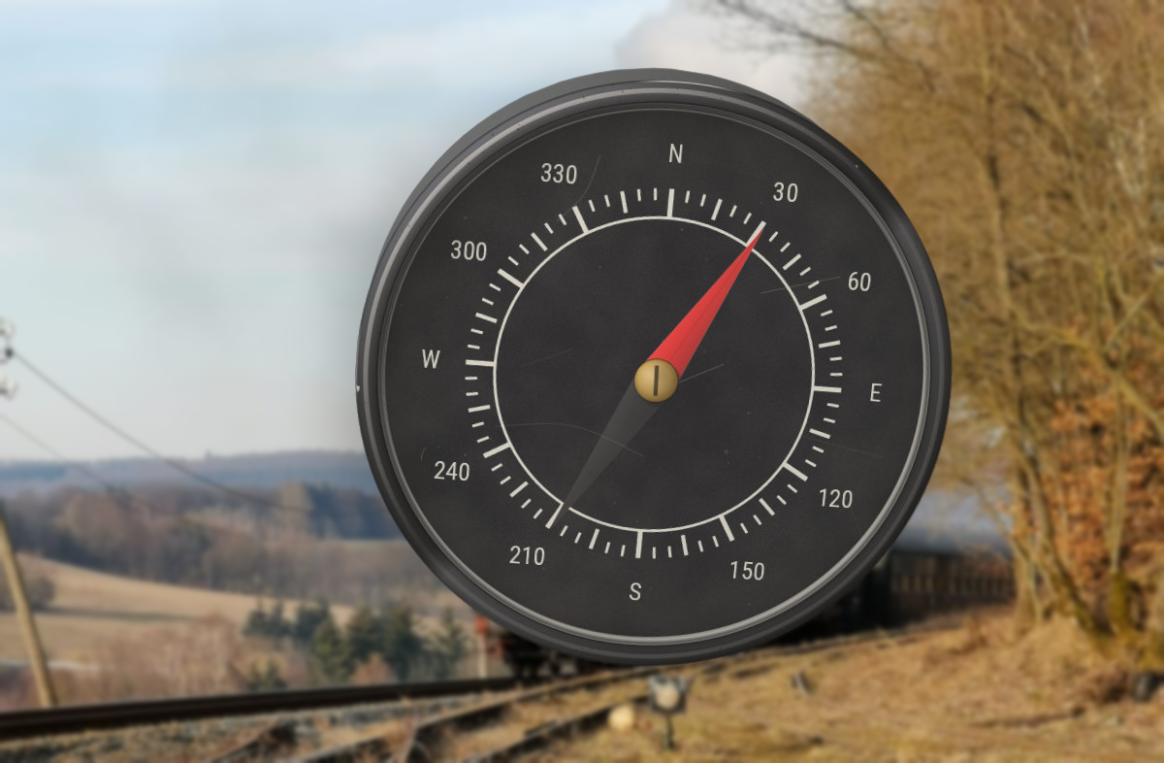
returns 30°
